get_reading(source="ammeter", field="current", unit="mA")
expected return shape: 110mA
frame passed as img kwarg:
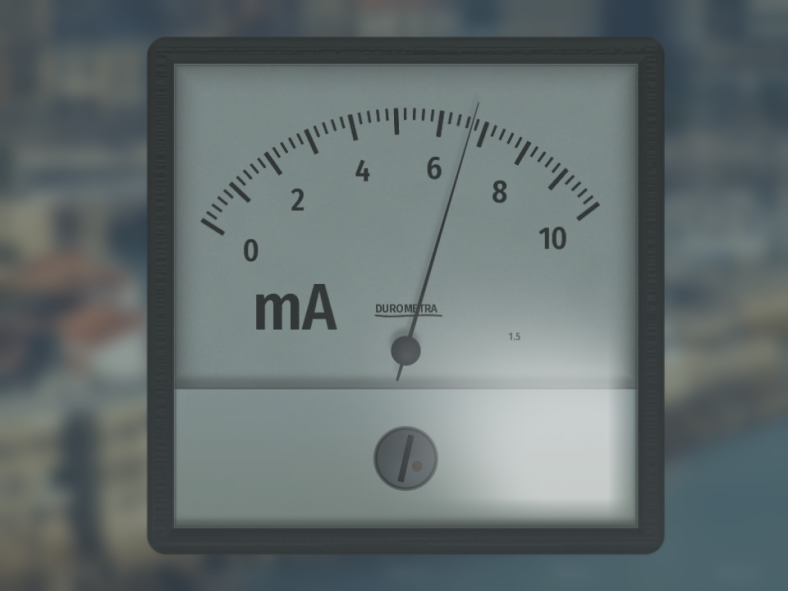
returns 6.7mA
